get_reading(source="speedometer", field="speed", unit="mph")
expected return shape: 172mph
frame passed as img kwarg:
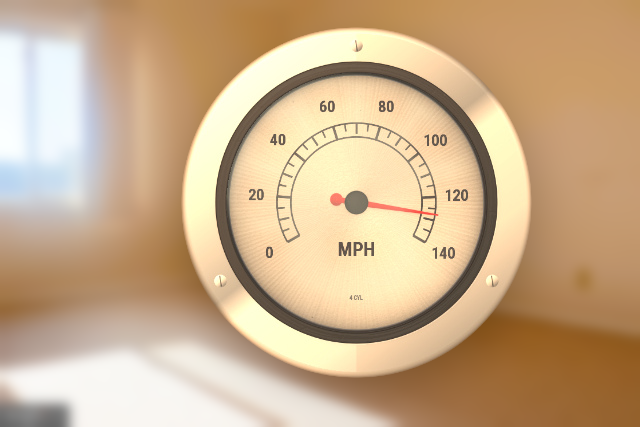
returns 127.5mph
